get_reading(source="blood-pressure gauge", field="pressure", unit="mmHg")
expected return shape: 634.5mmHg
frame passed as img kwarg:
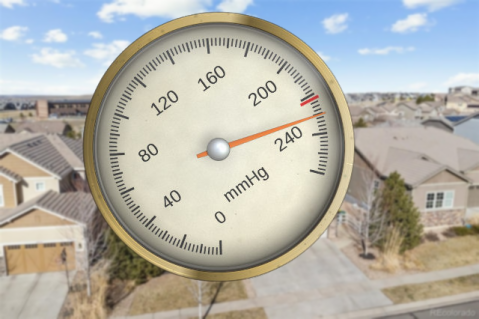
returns 230mmHg
